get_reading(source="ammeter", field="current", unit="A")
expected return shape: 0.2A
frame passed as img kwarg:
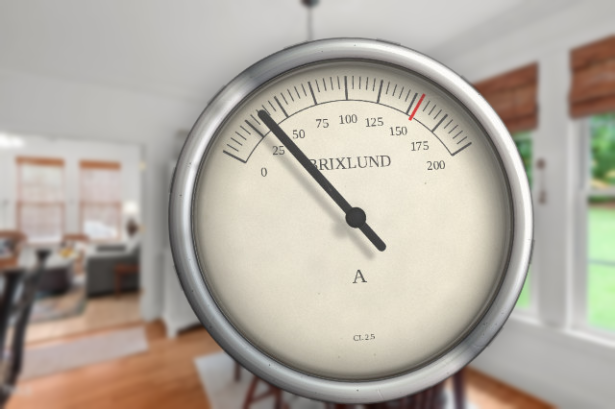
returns 35A
